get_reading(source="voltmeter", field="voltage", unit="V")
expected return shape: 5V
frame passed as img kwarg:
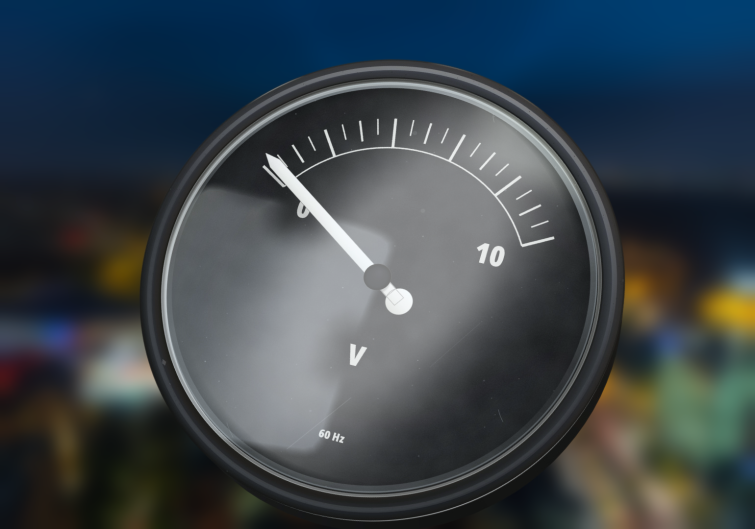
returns 0.25V
